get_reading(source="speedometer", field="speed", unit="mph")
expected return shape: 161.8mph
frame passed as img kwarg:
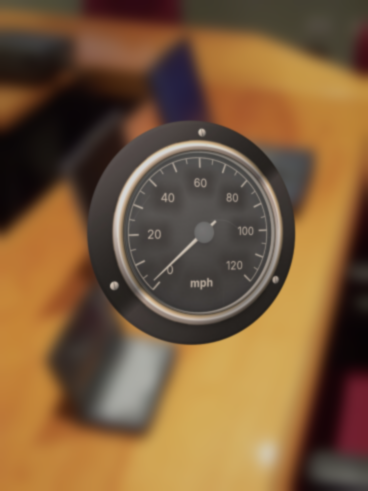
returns 2.5mph
